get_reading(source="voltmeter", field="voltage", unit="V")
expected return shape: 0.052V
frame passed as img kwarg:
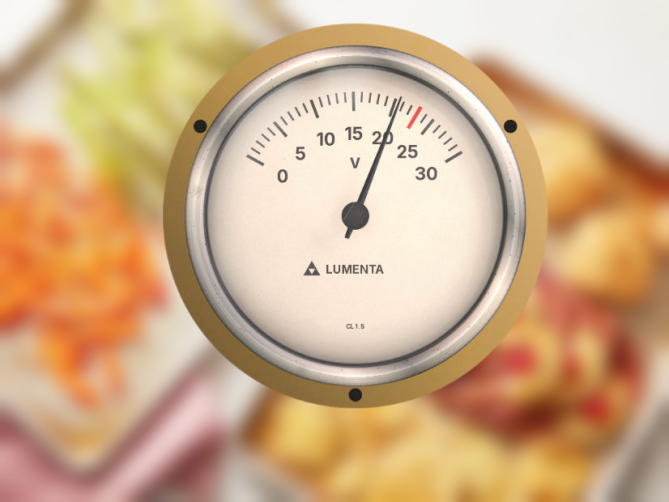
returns 20.5V
